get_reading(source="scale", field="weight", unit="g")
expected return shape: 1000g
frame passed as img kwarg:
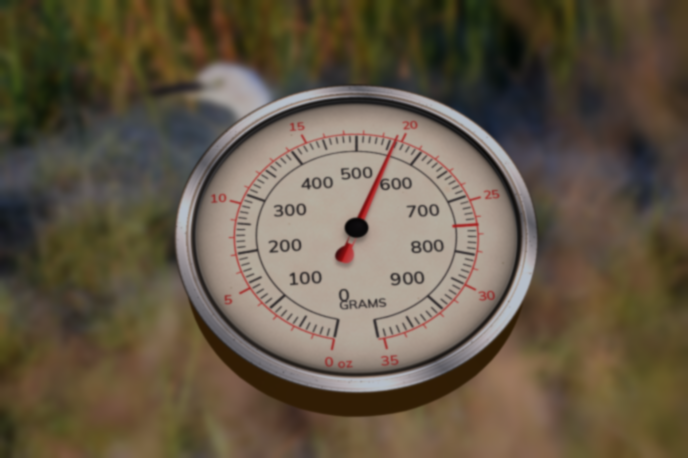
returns 560g
